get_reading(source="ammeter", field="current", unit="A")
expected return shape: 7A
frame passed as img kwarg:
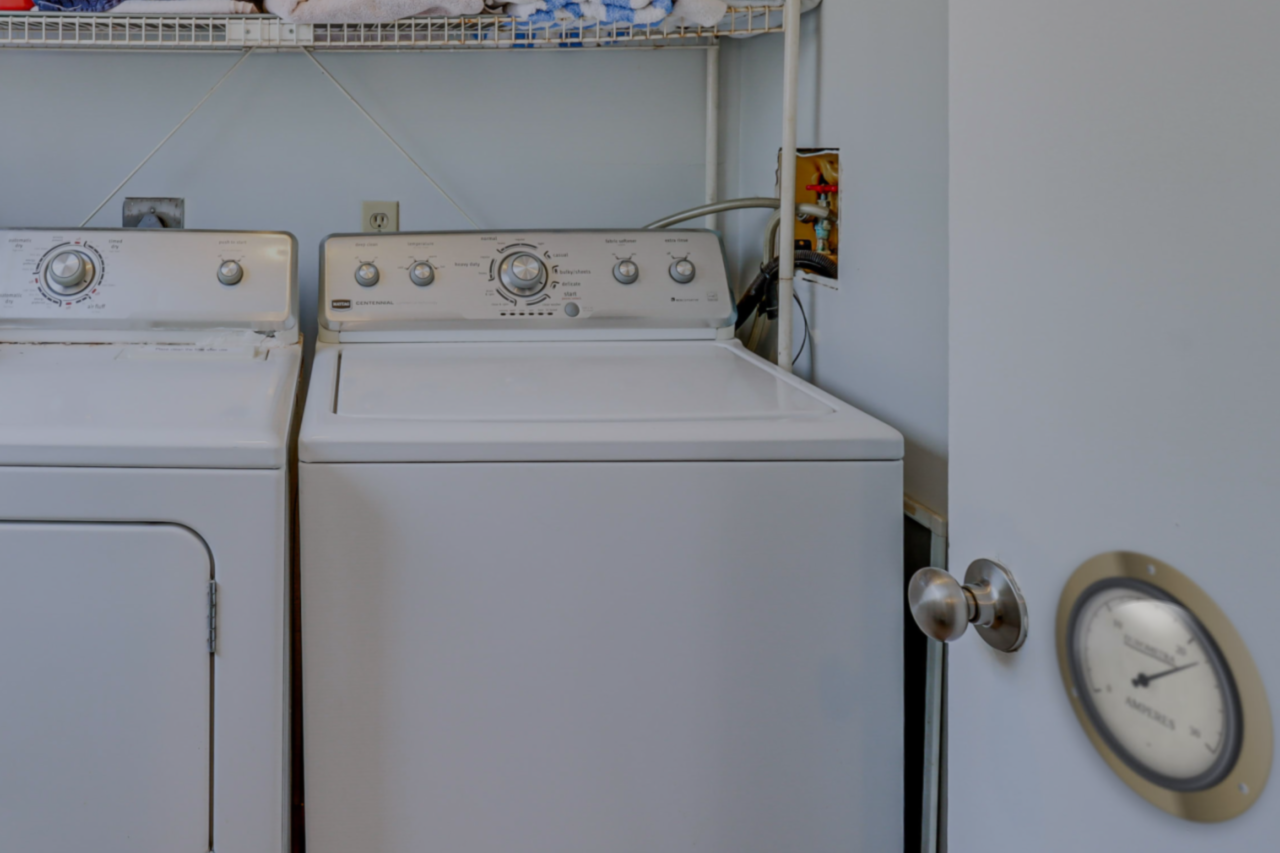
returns 22A
